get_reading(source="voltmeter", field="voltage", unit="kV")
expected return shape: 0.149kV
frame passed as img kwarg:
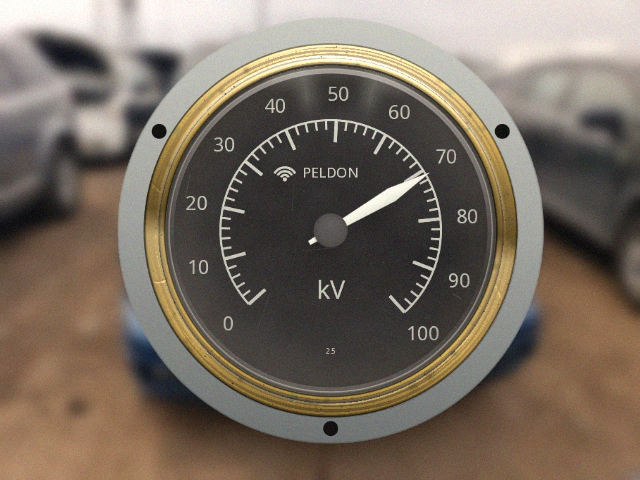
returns 71kV
